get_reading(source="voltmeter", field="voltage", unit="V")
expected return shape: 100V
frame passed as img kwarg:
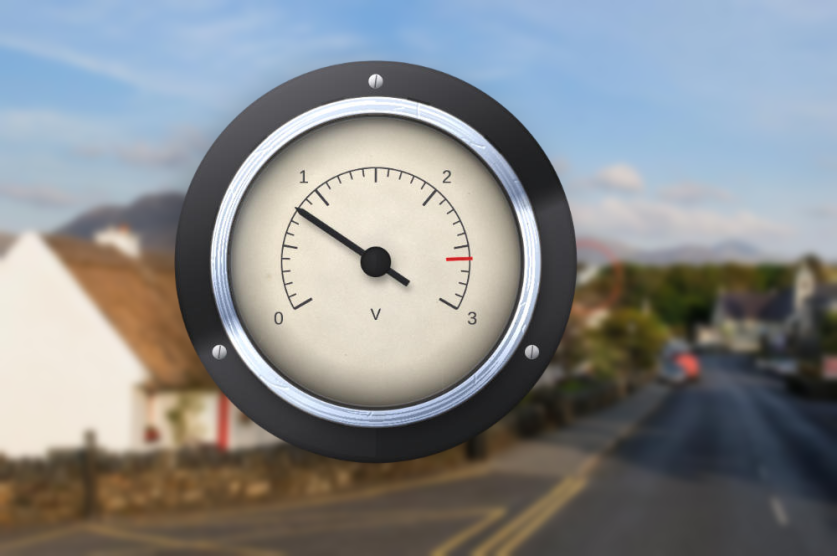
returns 0.8V
